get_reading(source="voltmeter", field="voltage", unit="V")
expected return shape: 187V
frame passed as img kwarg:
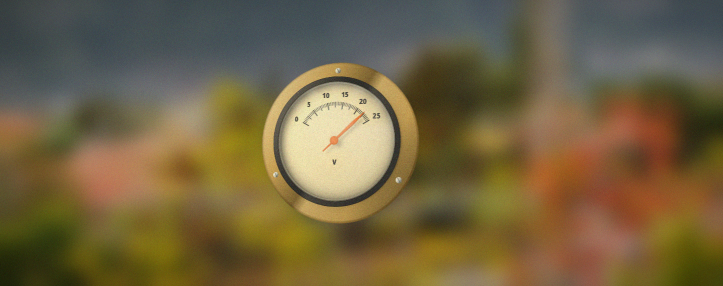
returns 22.5V
